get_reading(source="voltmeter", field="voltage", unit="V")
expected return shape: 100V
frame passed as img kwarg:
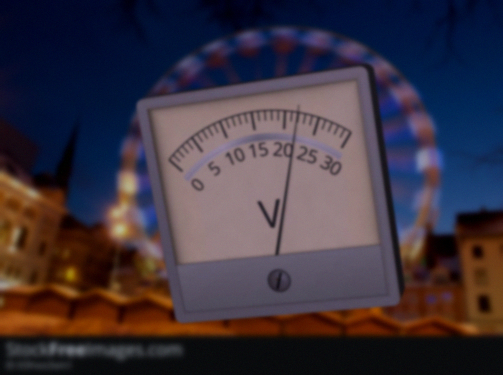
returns 22V
